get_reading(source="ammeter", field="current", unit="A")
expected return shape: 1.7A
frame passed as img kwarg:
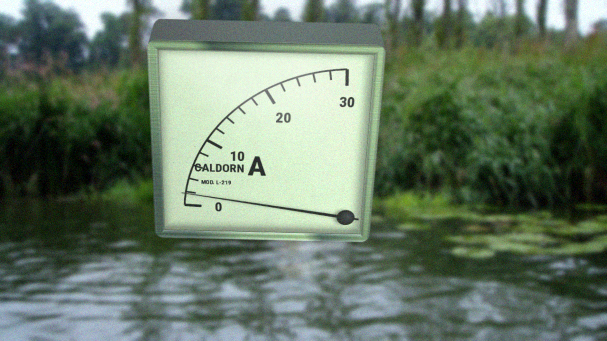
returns 2A
